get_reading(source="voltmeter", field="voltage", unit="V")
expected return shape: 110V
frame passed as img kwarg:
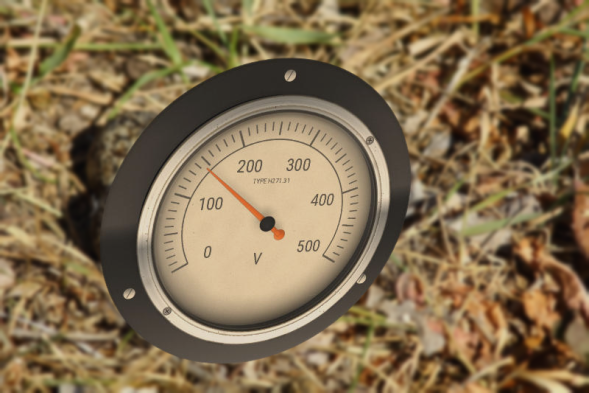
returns 145V
